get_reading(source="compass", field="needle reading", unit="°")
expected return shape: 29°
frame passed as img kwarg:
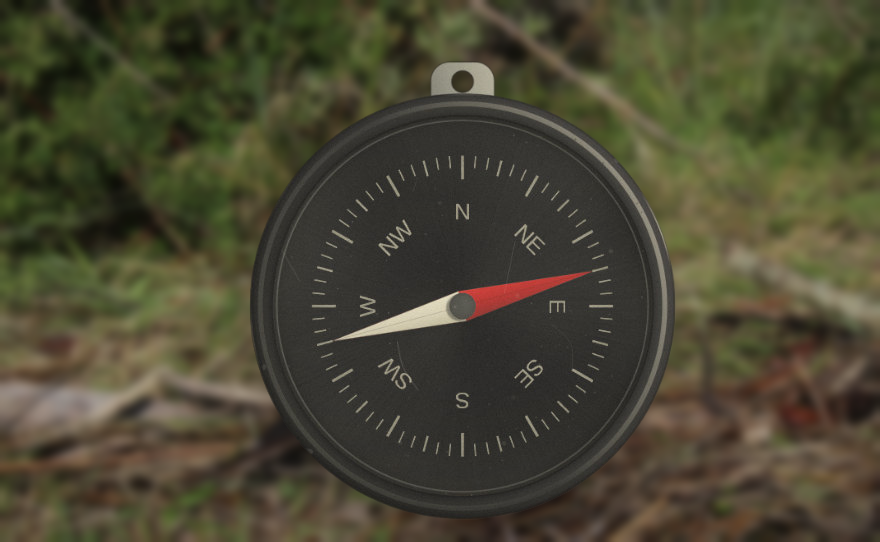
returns 75°
